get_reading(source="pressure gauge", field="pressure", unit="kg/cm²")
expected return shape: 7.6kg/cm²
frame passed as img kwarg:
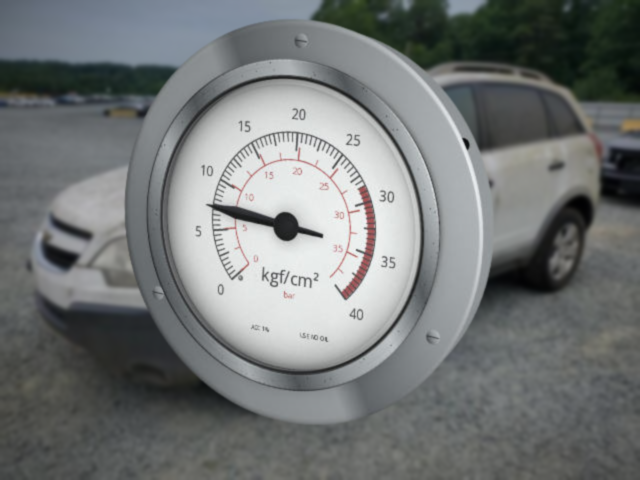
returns 7.5kg/cm²
